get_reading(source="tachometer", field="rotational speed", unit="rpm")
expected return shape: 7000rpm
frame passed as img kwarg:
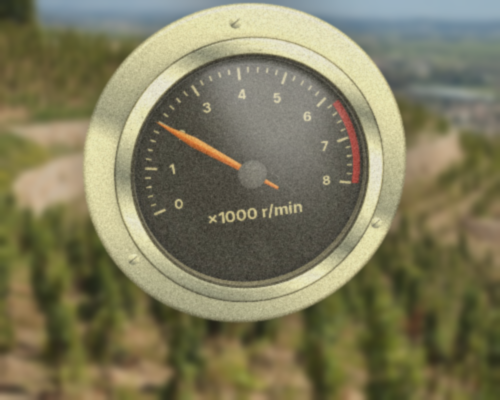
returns 2000rpm
